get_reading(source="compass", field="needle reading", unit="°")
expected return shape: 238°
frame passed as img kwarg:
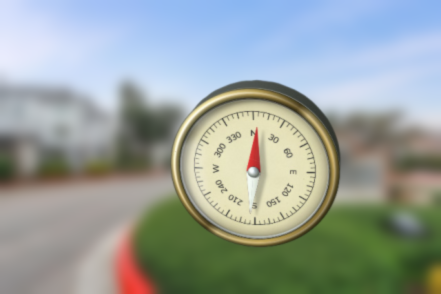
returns 5°
